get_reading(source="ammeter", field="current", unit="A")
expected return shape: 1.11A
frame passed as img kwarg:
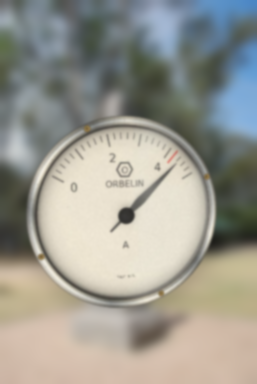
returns 4.4A
